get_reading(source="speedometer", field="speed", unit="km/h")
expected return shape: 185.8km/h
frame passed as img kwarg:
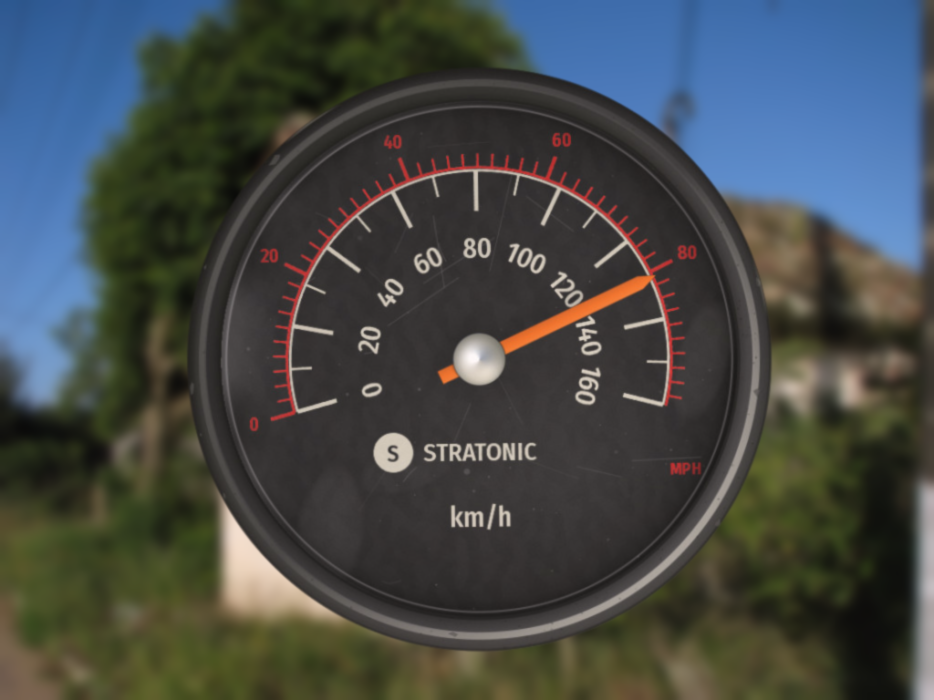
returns 130km/h
